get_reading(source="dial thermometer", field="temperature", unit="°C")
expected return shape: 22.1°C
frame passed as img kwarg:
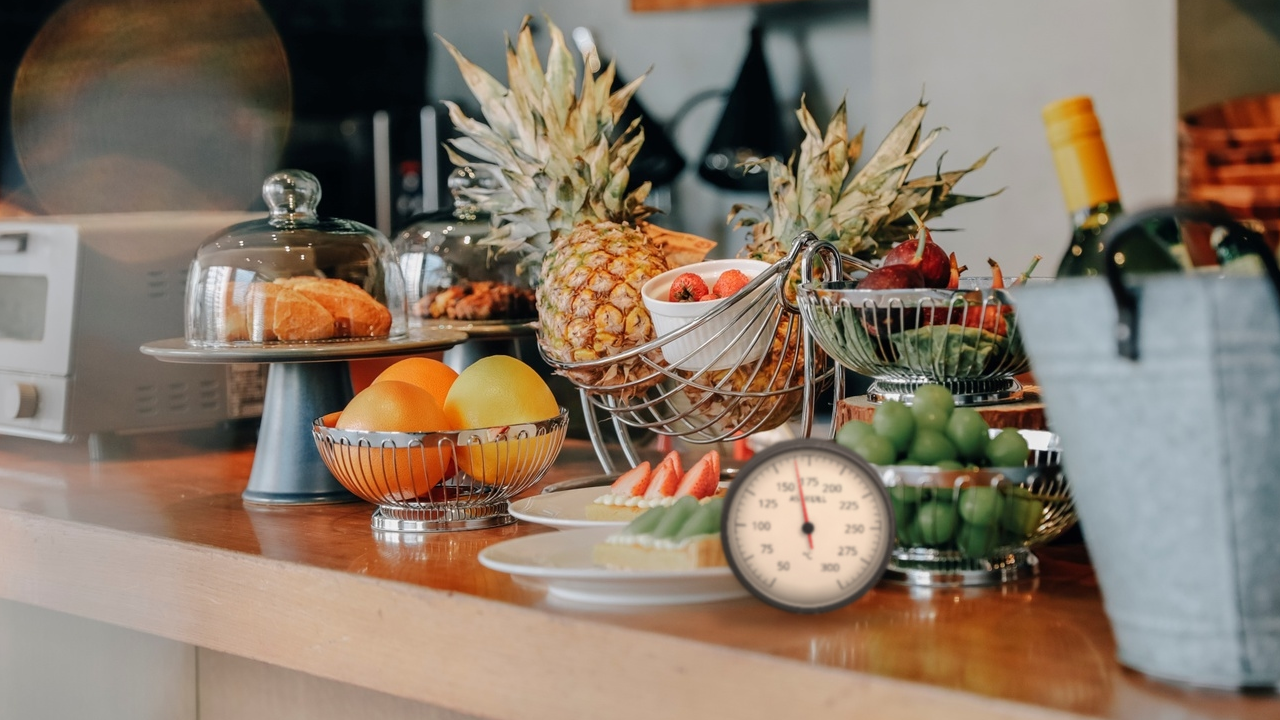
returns 165°C
